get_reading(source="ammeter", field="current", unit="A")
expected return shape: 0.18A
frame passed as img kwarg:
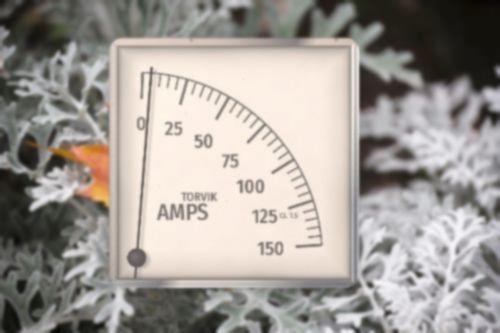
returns 5A
